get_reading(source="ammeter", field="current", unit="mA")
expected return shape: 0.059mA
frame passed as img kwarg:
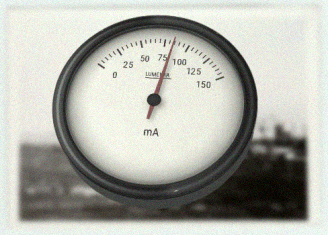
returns 85mA
